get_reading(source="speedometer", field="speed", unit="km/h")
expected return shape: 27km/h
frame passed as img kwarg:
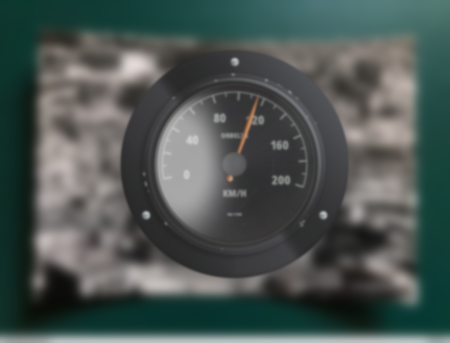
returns 115km/h
